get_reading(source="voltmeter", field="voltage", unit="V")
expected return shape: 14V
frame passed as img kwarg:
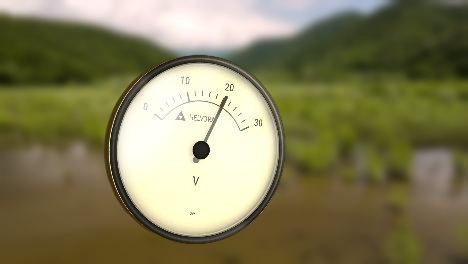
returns 20V
